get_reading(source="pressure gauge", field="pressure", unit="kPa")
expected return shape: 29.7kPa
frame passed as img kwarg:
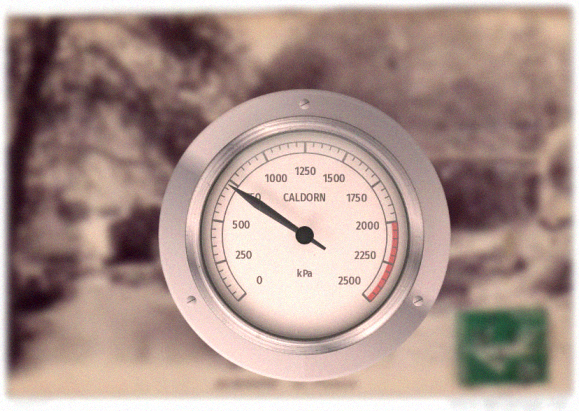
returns 725kPa
